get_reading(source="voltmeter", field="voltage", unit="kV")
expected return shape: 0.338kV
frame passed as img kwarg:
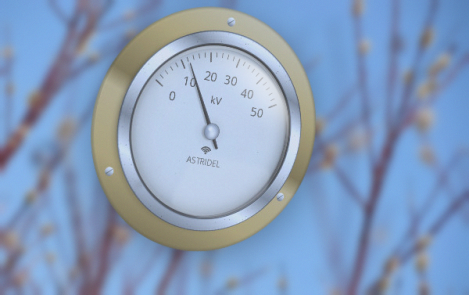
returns 12kV
